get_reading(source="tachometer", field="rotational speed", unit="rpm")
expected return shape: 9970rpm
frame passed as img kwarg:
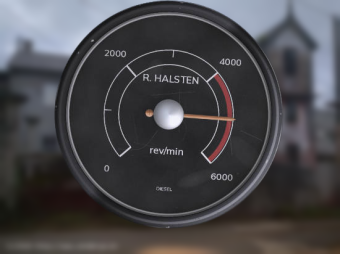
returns 5000rpm
